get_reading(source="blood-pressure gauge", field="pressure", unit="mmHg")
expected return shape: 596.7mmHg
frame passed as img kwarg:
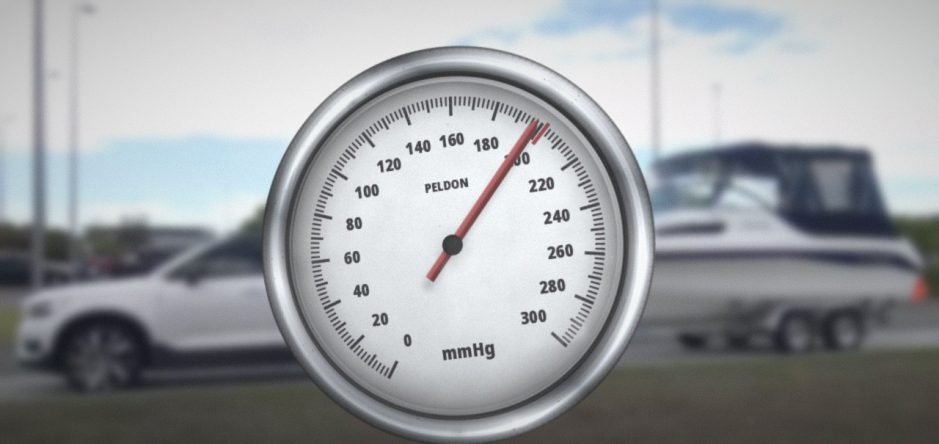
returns 198mmHg
